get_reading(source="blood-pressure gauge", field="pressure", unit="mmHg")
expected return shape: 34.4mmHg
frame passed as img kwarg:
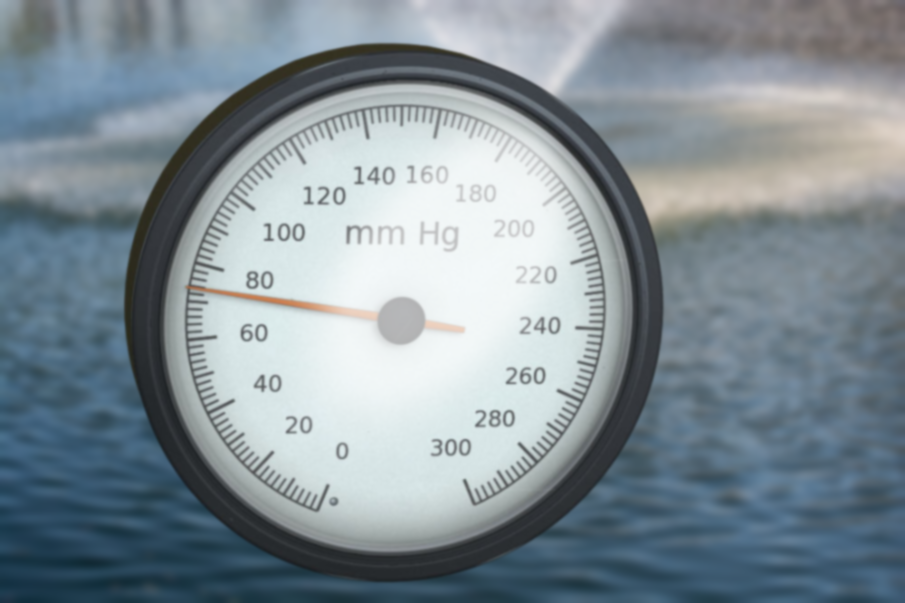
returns 74mmHg
